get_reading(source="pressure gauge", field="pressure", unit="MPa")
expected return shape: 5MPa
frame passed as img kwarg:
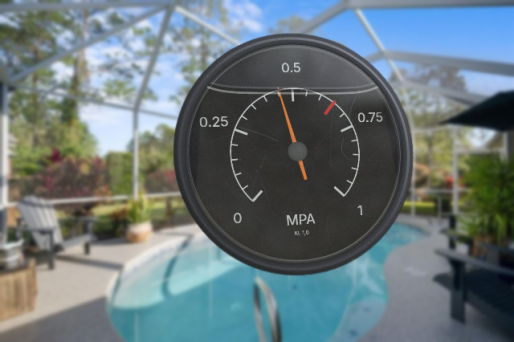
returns 0.45MPa
